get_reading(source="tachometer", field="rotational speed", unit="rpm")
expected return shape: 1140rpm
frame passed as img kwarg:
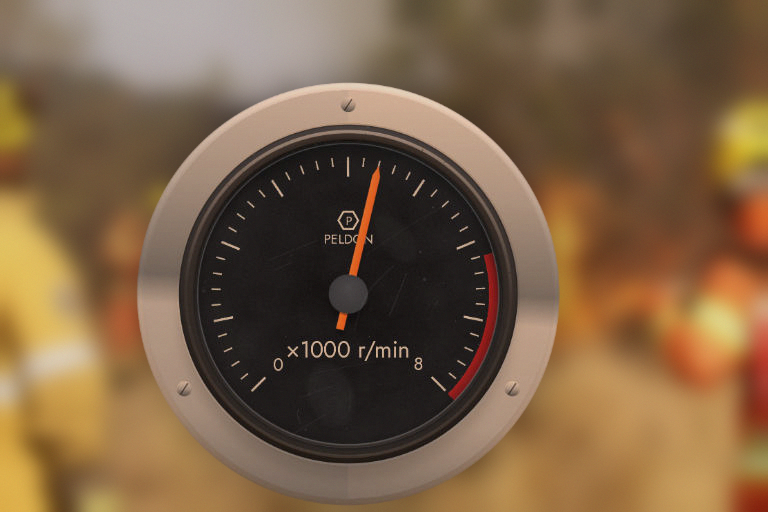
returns 4400rpm
